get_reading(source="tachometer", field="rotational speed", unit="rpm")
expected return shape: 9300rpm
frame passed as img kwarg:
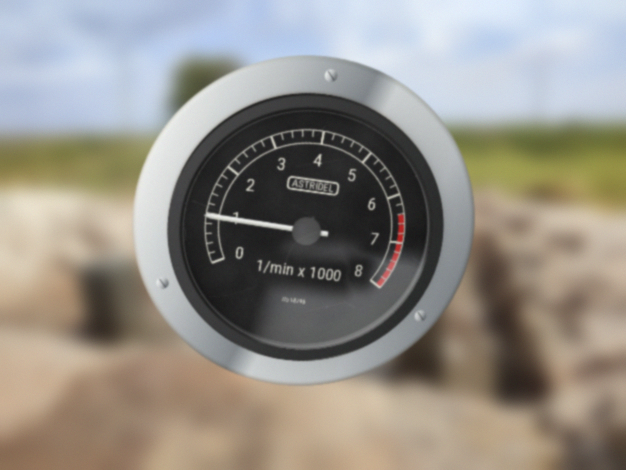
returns 1000rpm
